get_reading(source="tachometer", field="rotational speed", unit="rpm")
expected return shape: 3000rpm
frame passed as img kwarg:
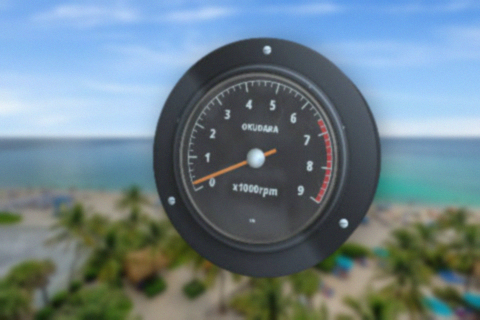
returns 200rpm
